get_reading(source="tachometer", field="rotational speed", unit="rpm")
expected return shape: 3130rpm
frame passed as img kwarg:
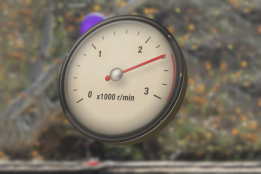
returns 2400rpm
